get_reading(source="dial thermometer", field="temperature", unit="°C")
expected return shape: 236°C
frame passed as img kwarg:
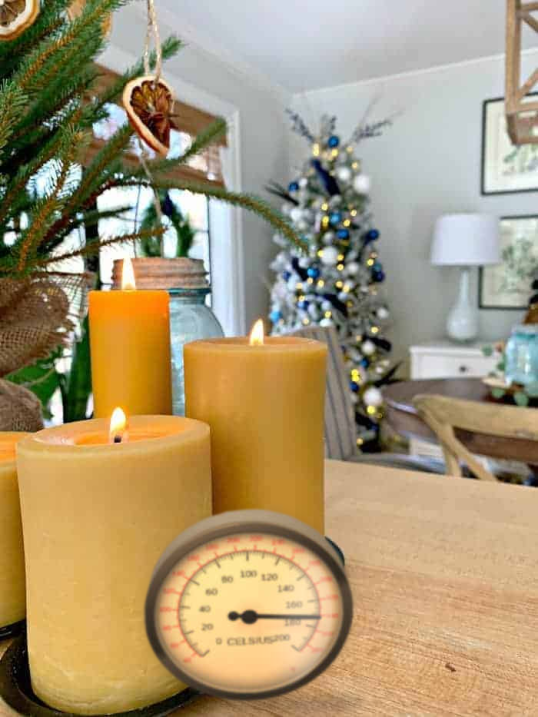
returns 170°C
